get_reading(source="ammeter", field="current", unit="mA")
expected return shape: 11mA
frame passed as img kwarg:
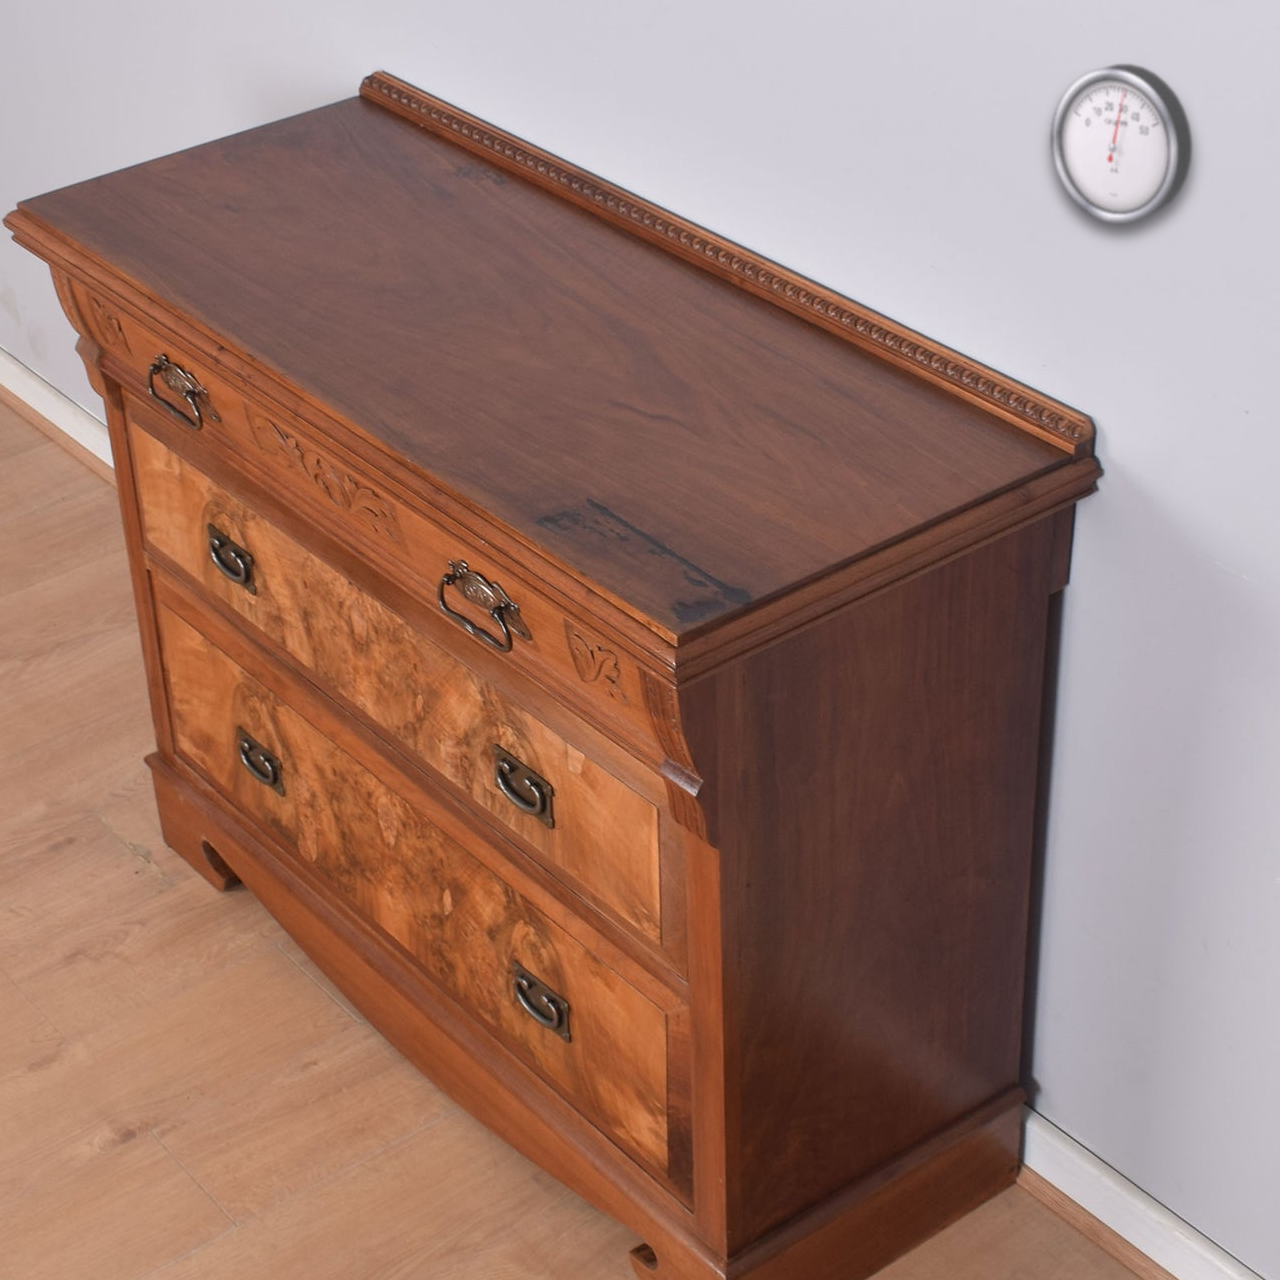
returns 30mA
